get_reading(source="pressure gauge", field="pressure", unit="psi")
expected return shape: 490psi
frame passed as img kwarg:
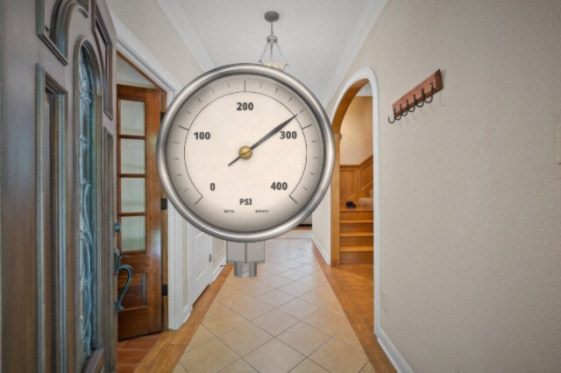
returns 280psi
